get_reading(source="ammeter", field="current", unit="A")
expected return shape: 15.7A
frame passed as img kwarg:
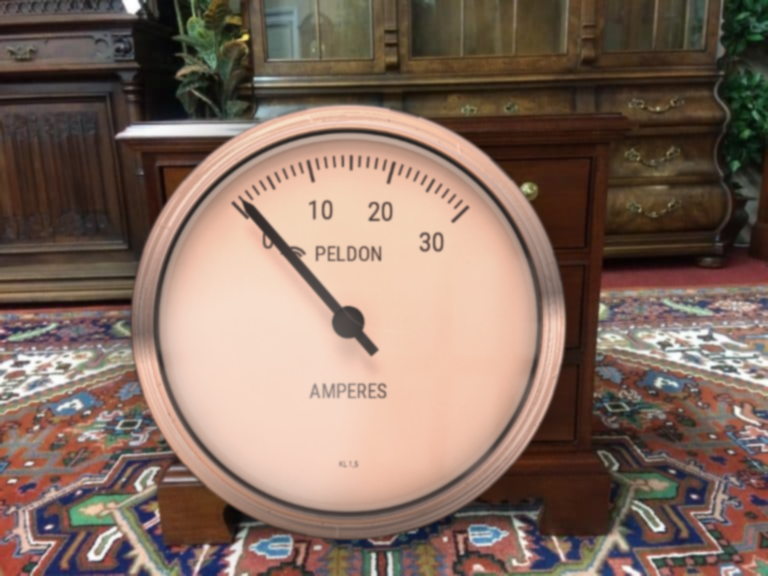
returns 1A
